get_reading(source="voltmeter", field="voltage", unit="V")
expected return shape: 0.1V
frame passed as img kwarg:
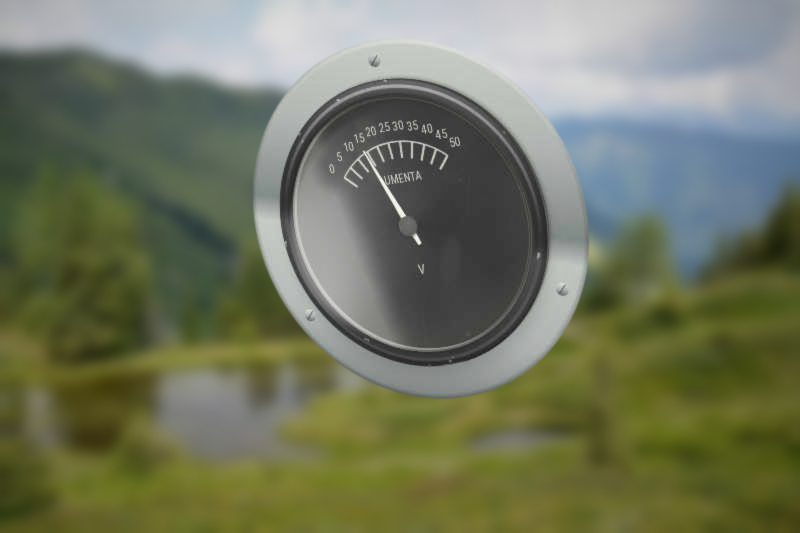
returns 15V
